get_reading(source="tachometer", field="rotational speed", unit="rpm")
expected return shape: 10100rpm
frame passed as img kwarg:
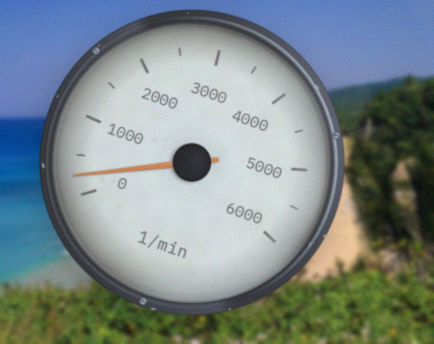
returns 250rpm
